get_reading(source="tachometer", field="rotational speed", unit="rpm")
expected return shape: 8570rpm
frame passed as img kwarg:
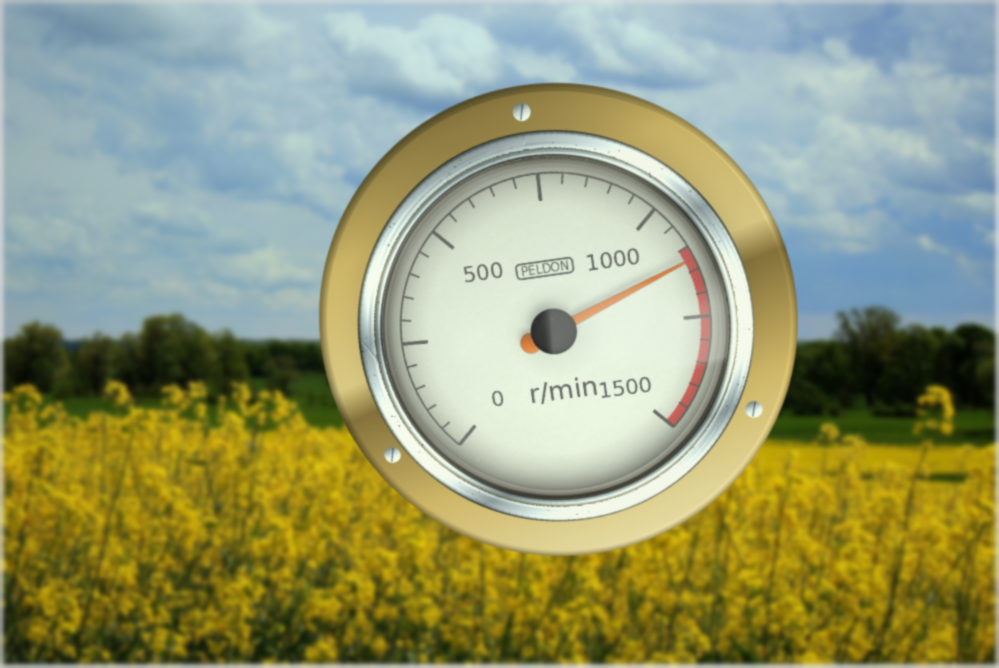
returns 1125rpm
